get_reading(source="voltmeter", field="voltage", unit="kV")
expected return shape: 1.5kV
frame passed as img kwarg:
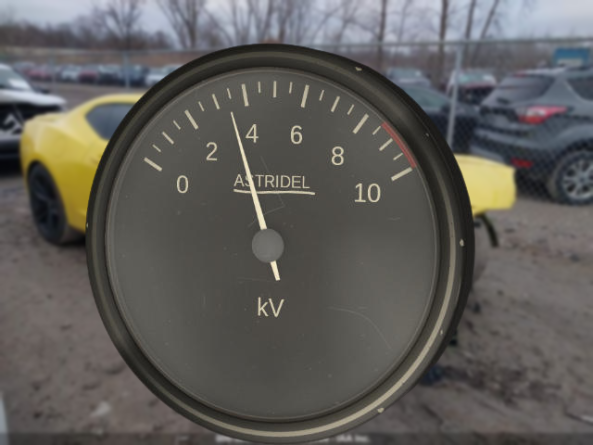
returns 3.5kV
